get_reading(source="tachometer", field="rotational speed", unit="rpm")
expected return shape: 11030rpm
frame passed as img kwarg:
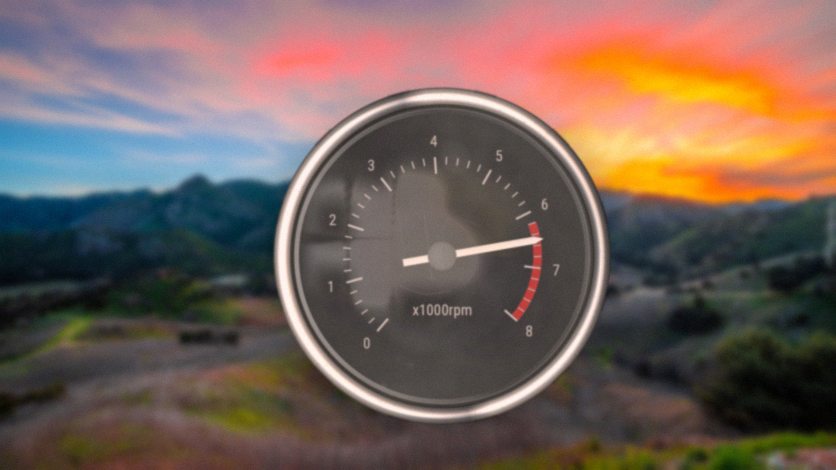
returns 6500rpm
